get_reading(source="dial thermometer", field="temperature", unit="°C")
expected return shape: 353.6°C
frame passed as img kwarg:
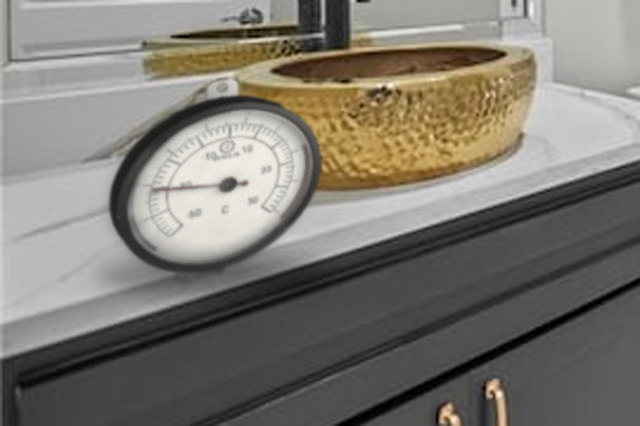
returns -30°C
